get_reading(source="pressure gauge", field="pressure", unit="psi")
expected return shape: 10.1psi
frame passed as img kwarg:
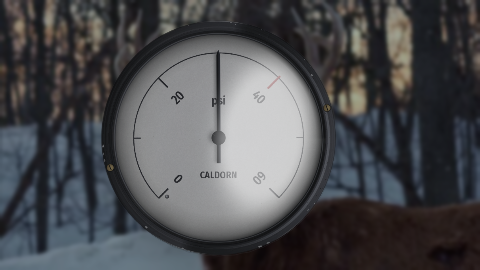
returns 30psi
